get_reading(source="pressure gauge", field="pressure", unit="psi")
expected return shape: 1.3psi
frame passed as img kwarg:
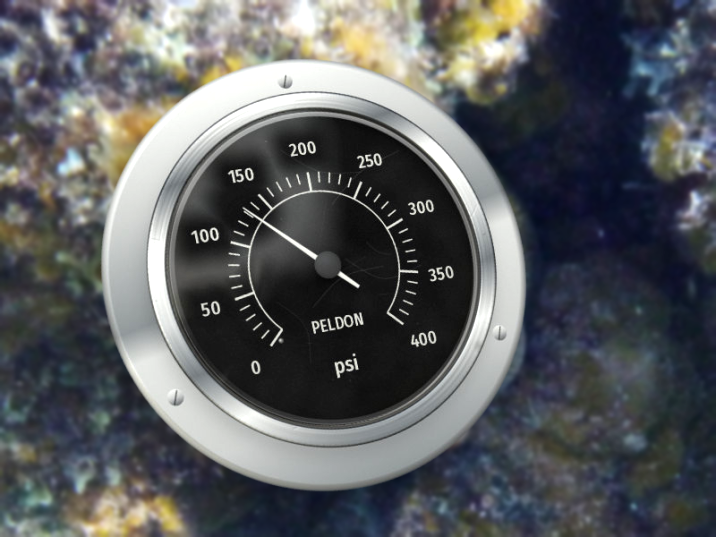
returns 130psi
